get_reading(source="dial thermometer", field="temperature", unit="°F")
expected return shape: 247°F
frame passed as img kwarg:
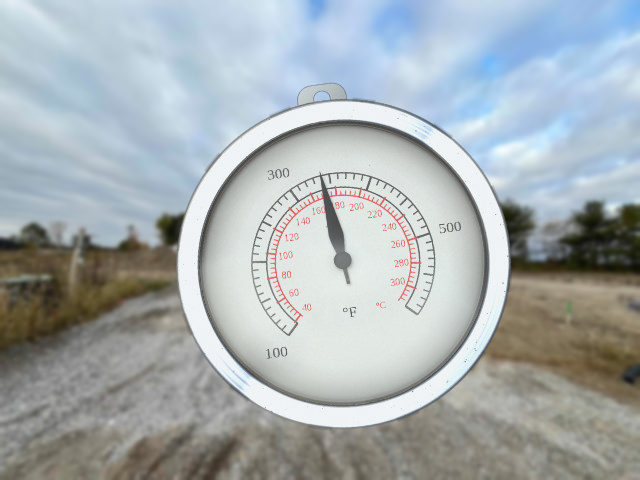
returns 340°F
